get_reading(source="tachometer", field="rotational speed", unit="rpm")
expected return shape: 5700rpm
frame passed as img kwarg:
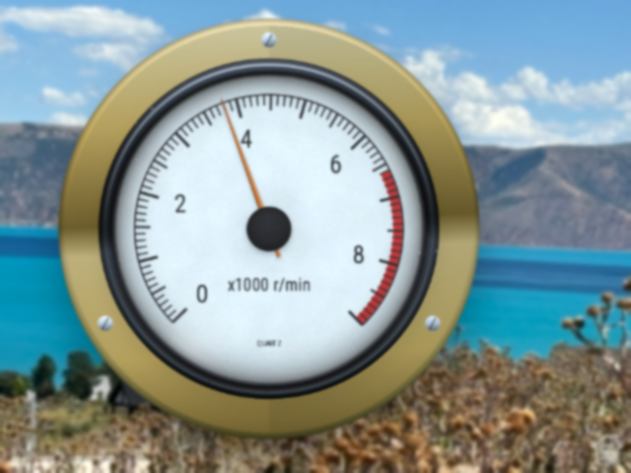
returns 3800rpm
